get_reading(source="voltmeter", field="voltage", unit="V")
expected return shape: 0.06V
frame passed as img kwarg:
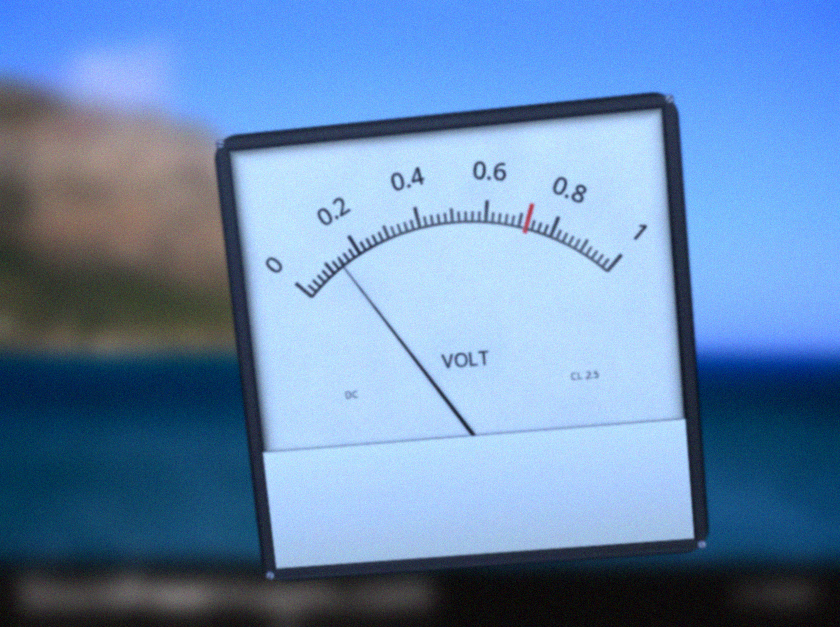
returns 0.14V
